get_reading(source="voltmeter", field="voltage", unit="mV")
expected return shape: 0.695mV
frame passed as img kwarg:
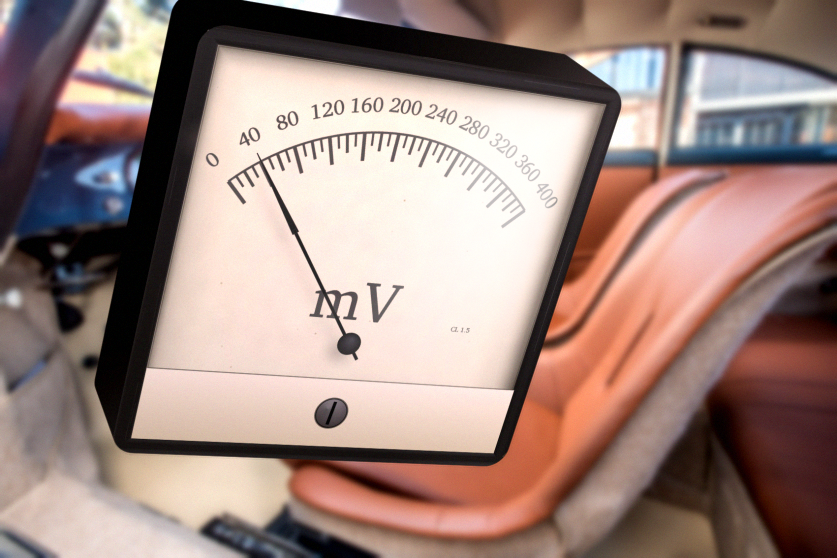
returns 40mV
